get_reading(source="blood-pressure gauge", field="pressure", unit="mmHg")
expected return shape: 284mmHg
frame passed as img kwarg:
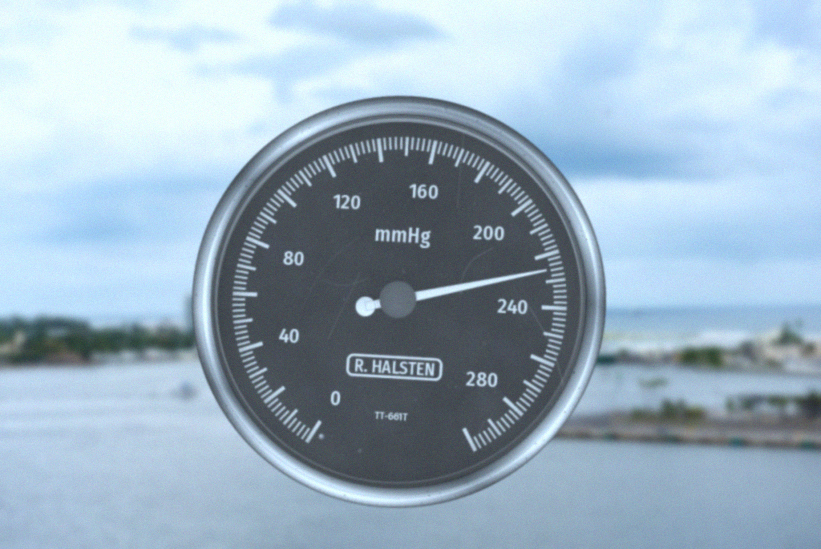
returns 226mmHg
